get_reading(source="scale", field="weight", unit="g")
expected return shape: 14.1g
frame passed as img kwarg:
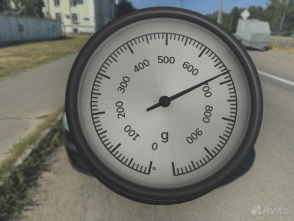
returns 680g
